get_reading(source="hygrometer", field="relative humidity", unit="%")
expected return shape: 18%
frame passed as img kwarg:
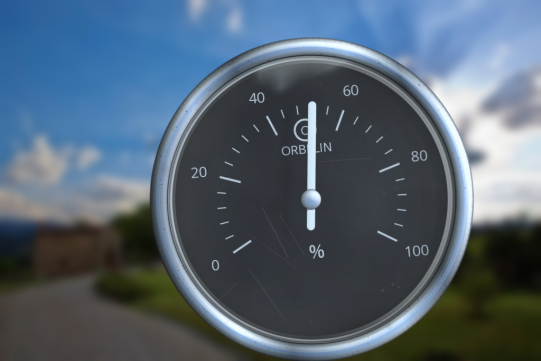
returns 52%
